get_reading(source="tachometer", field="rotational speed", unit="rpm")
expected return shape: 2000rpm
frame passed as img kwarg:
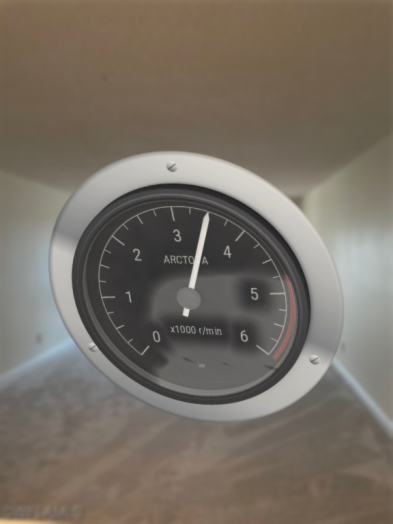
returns 3500rpm
